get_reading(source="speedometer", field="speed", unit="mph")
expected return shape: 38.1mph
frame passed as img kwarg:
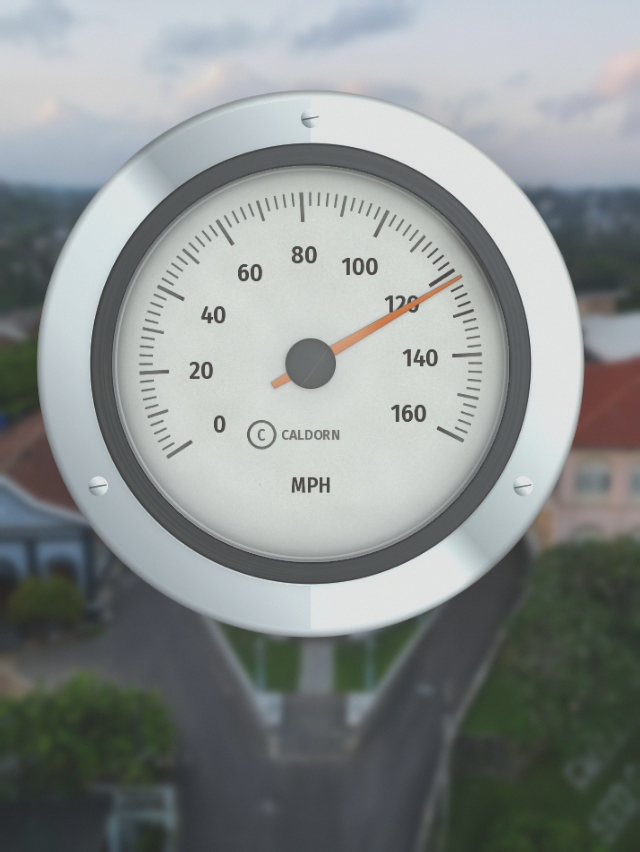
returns 122mph
